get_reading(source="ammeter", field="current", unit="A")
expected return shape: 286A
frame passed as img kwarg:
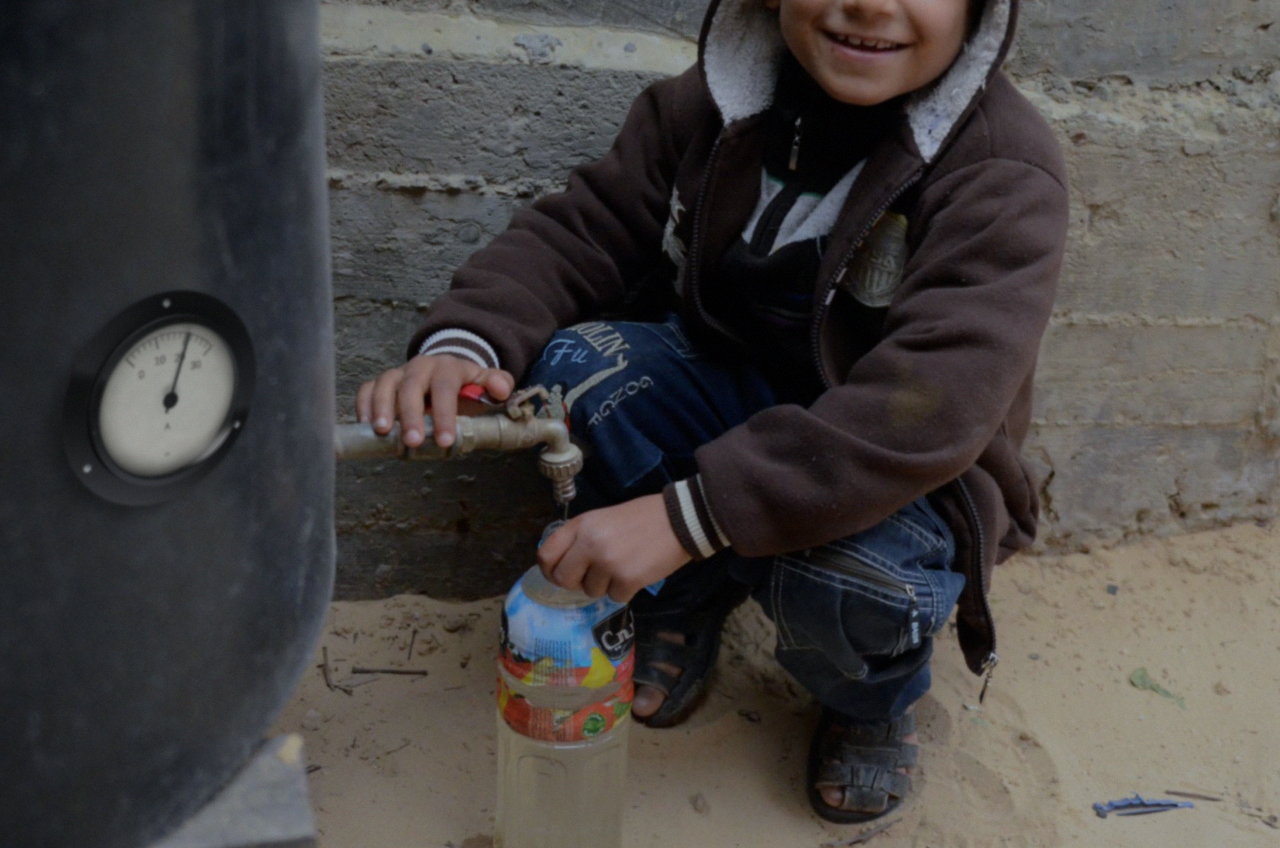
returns 20A
